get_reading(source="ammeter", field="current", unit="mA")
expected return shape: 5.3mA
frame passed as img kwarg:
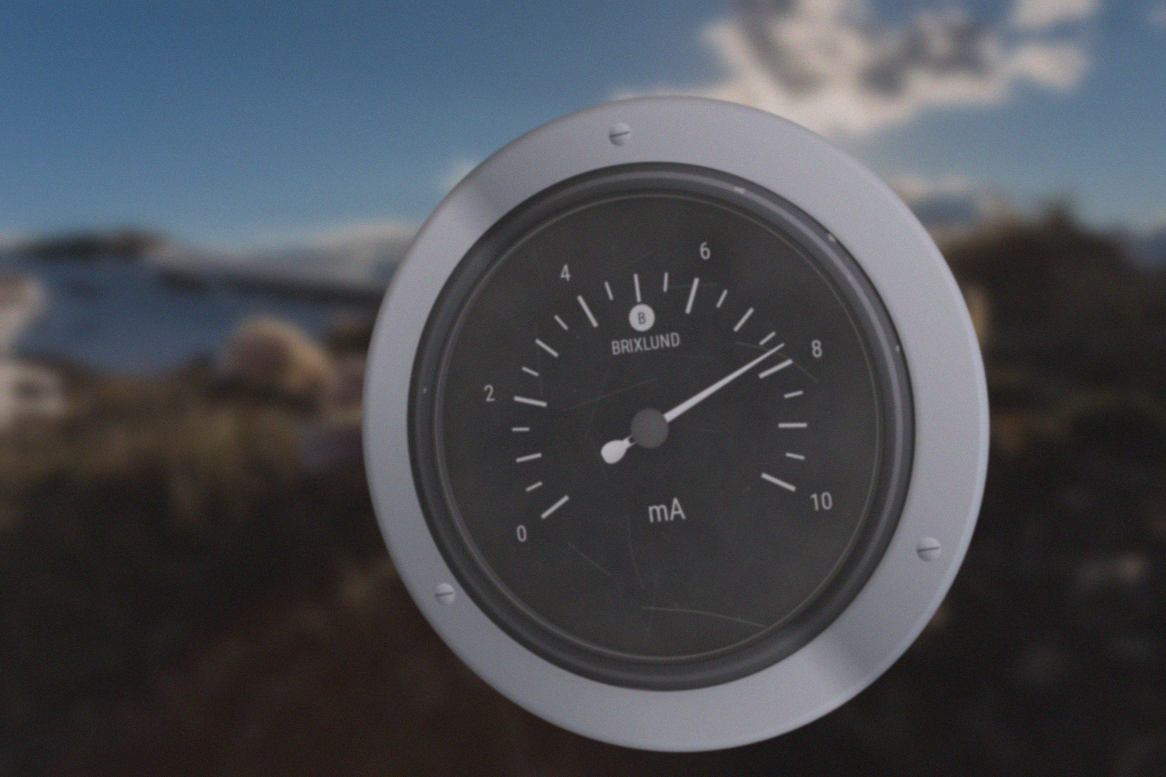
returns 7.75mA
